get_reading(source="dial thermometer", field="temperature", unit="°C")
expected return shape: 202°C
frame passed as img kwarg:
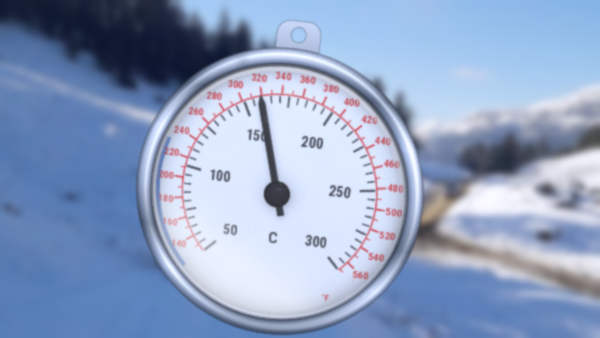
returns 160°C
